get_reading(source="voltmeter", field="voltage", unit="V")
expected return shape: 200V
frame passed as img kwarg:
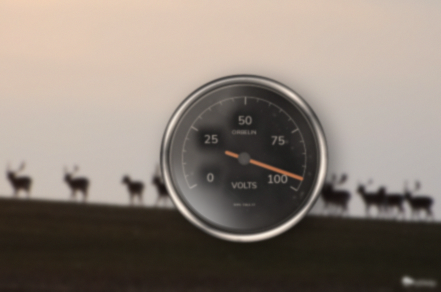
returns 95V
